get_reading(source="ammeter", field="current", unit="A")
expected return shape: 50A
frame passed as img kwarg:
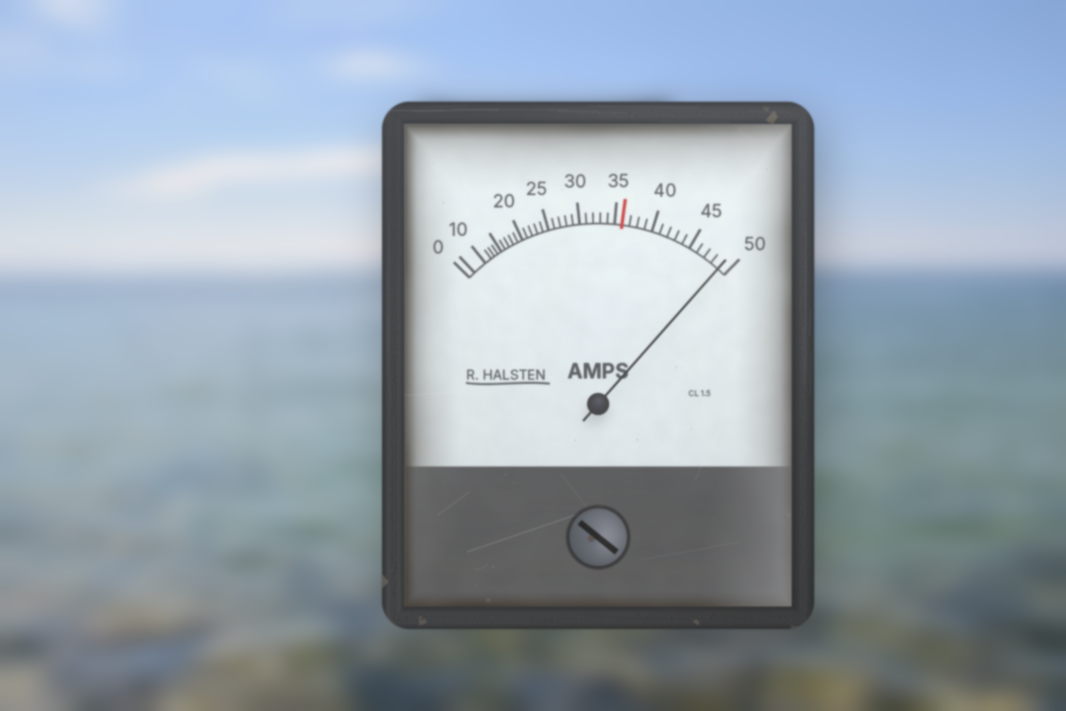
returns 49A
